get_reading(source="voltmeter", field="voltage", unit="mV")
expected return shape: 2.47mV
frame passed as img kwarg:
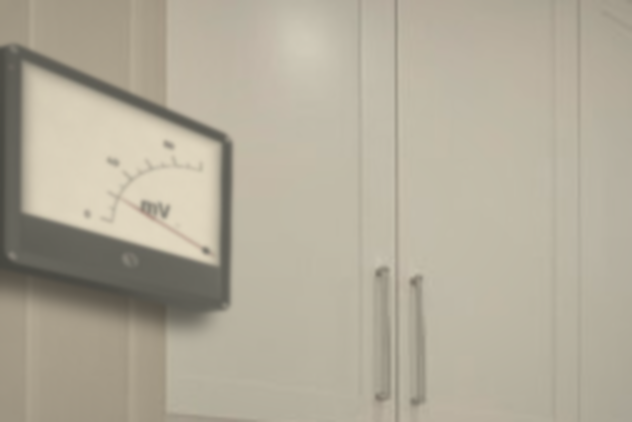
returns 20mV
